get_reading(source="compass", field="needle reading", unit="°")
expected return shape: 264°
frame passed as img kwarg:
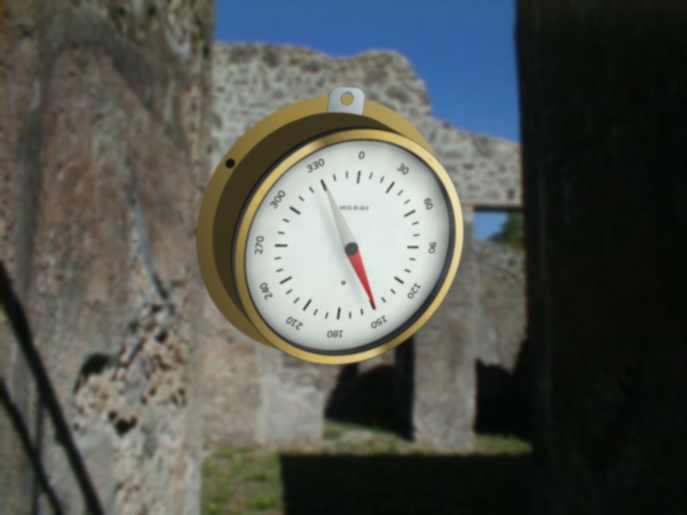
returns 150°
